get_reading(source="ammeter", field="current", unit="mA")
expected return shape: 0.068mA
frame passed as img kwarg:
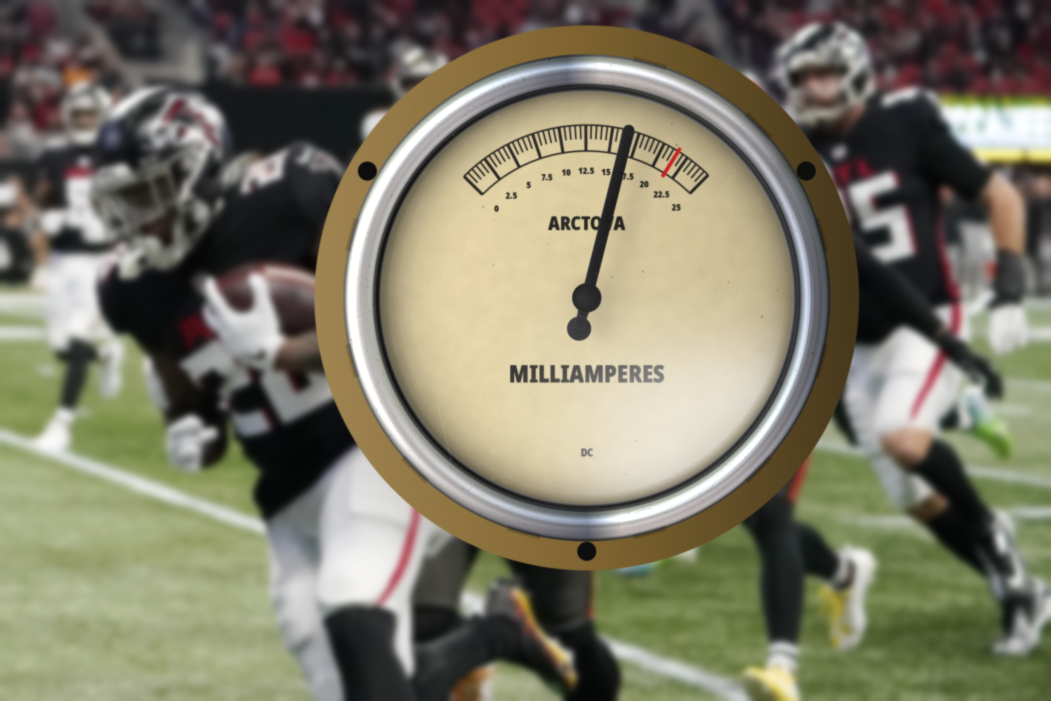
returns 16.5mA
